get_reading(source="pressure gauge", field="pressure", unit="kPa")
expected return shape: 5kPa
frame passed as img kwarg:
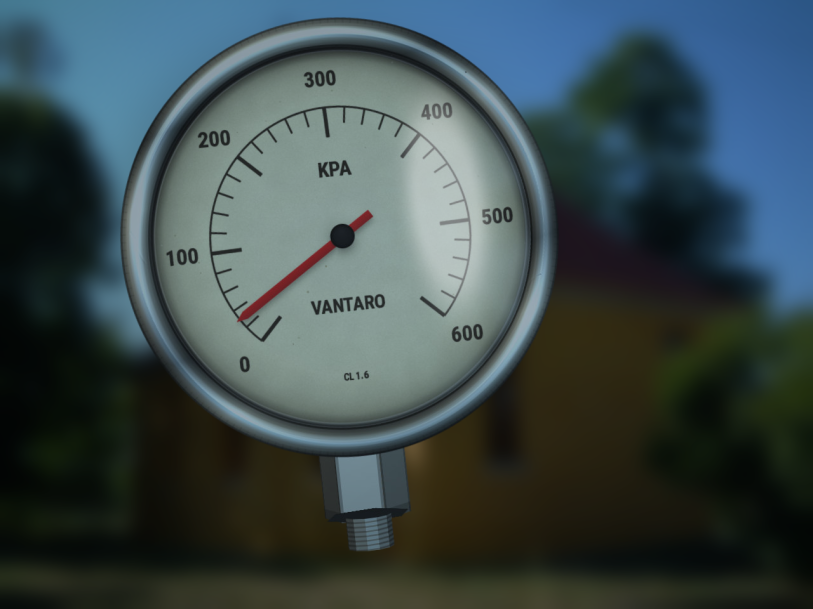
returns 30kPa
